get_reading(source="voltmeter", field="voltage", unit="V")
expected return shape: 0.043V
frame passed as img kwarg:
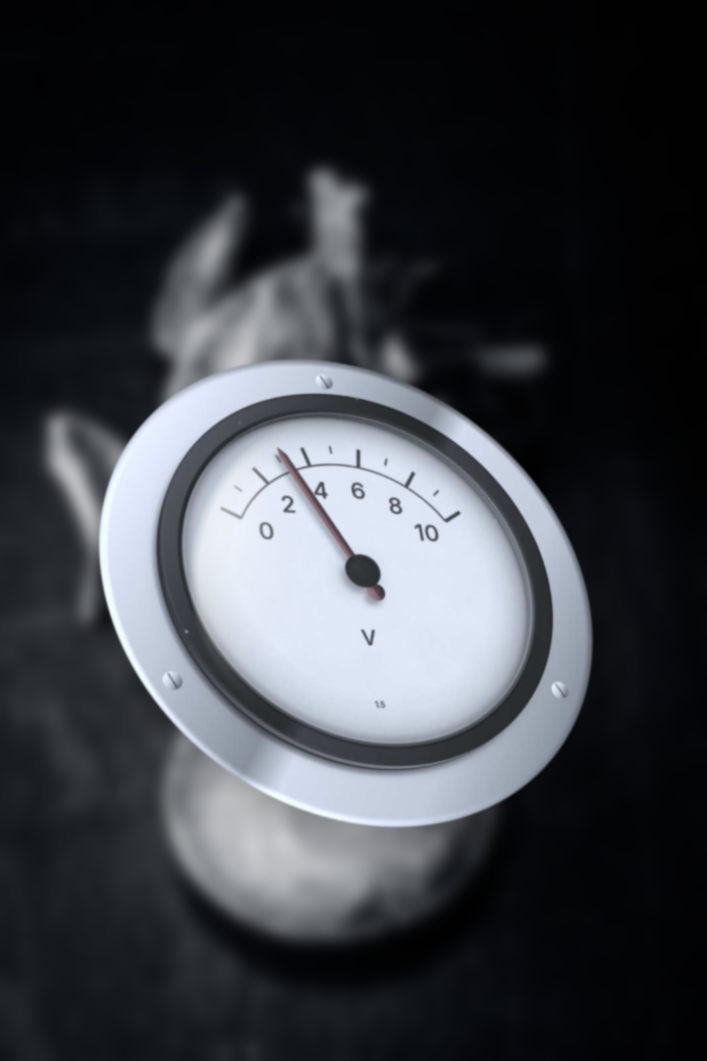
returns 3V
